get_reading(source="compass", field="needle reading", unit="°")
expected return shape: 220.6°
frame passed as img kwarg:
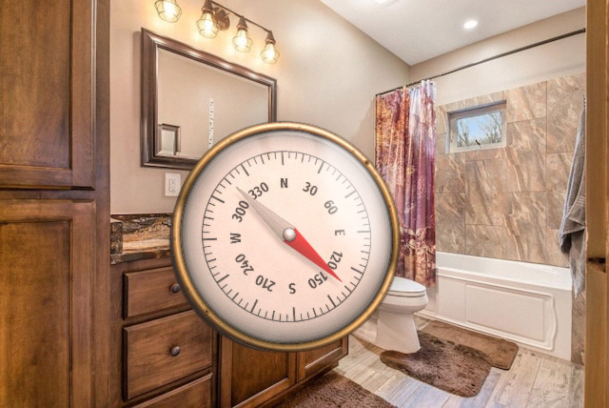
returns 135°
